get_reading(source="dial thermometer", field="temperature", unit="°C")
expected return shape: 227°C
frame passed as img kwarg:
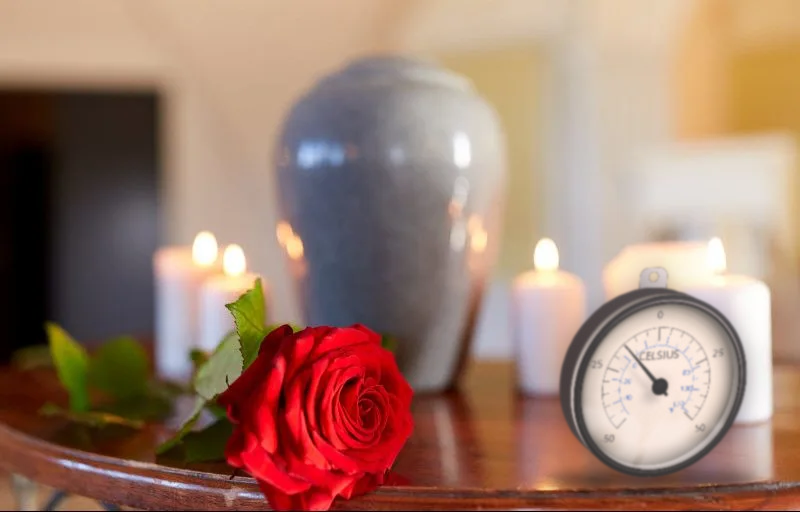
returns -15°C
